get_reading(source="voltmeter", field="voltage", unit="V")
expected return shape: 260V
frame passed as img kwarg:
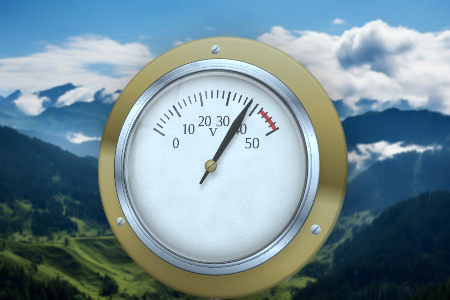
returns 38V
